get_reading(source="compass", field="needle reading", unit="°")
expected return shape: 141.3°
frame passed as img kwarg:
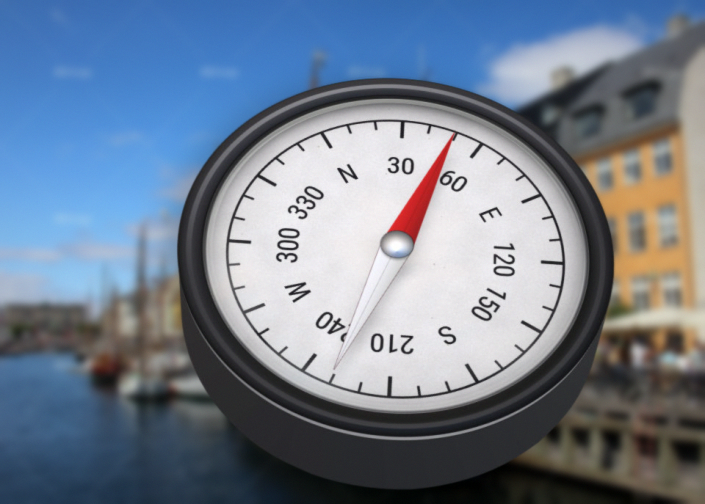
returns 50°
